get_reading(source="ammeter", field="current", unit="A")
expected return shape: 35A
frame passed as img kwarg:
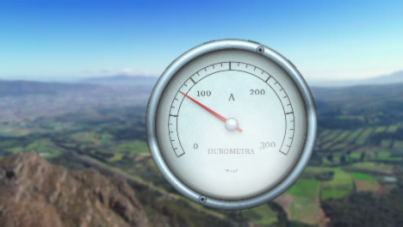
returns 80A
